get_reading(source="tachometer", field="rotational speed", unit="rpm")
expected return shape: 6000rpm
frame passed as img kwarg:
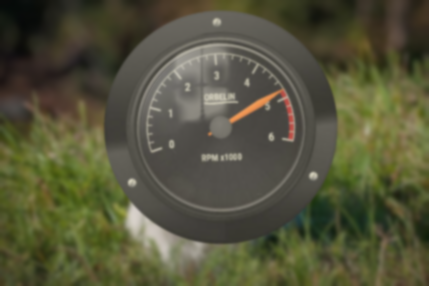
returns 4800rpm
